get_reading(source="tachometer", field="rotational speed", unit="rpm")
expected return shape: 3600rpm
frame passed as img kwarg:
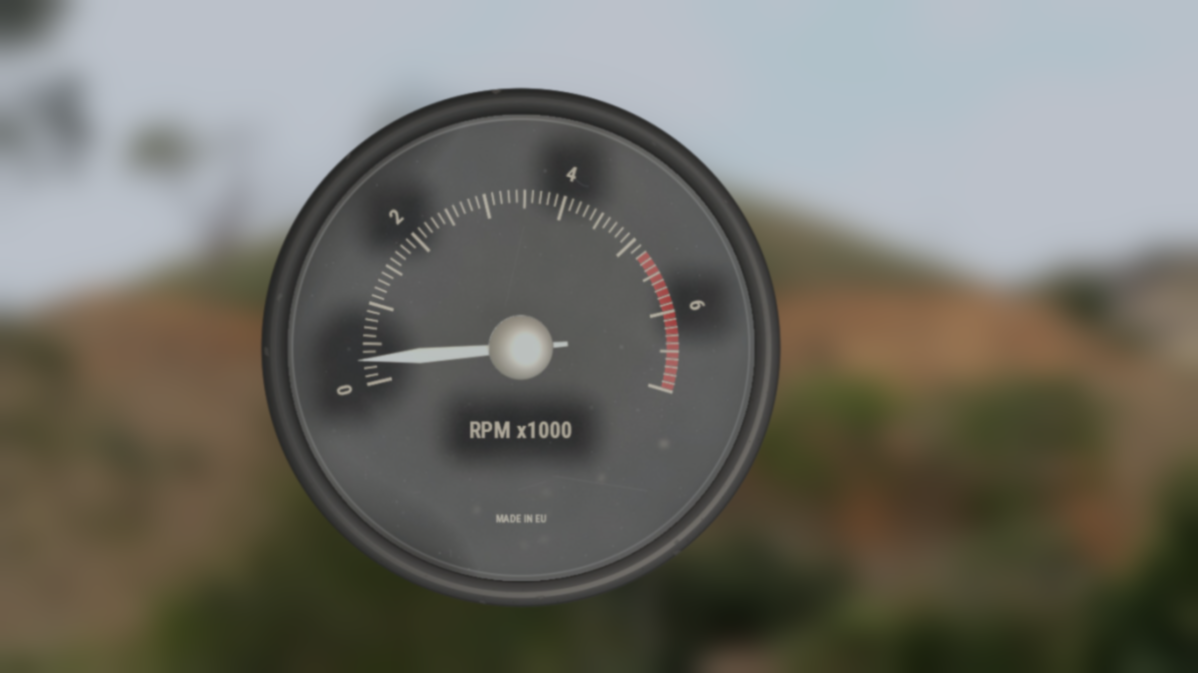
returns 300rpm
